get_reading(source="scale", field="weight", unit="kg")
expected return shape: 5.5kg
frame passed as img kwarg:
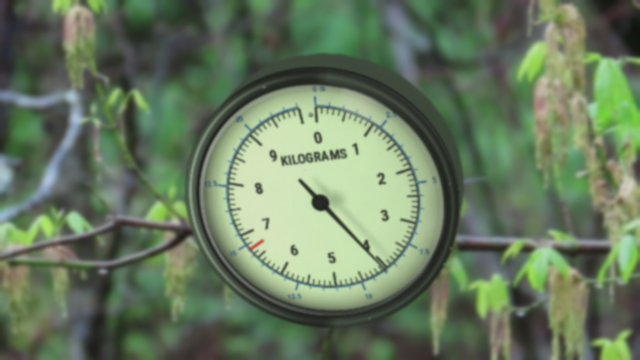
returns 4kg
